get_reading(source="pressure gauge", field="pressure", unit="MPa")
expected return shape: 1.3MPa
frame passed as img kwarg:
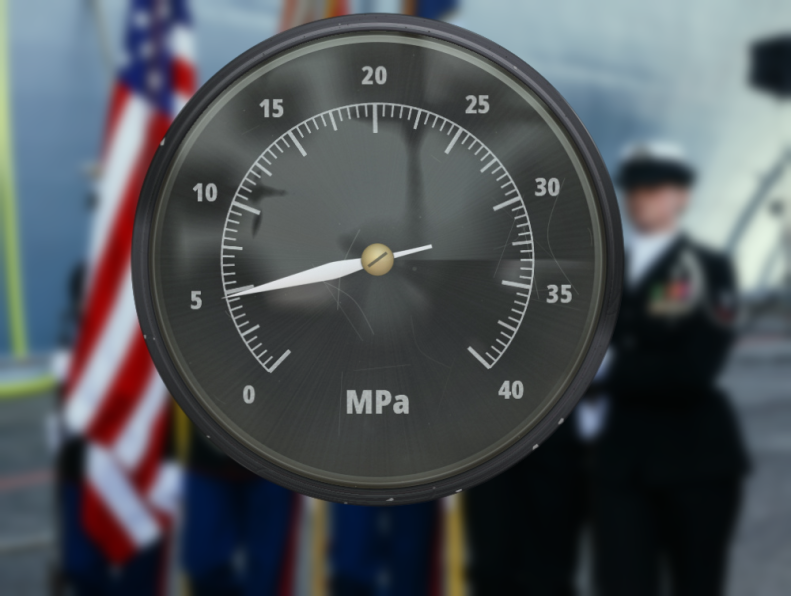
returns 4.75MPa
